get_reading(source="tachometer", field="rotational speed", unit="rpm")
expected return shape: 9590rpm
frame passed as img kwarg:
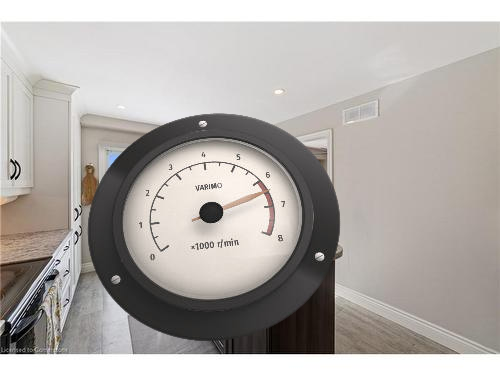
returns 6500rpm
